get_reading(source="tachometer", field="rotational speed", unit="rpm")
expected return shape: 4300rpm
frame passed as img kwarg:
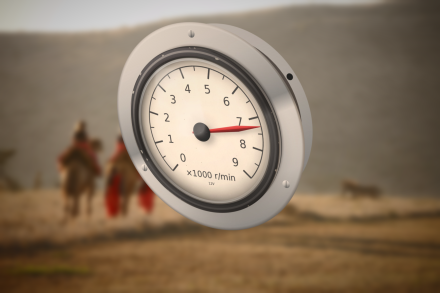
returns 7250rpm
